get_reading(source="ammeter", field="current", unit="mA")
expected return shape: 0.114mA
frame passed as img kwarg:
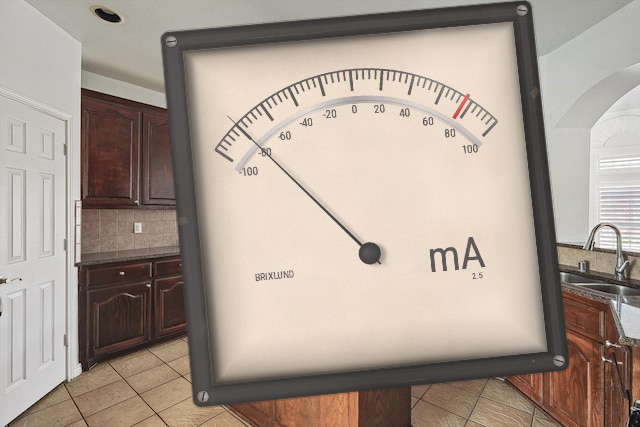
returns -80mA
